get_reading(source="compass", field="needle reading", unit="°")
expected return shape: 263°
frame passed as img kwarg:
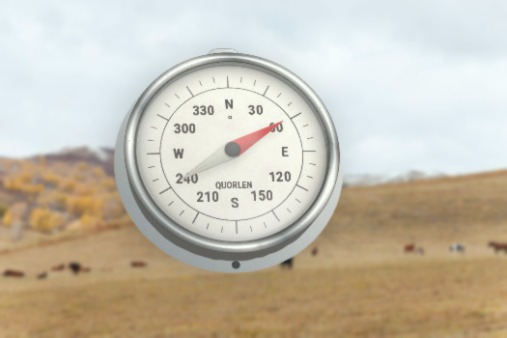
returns 60°
